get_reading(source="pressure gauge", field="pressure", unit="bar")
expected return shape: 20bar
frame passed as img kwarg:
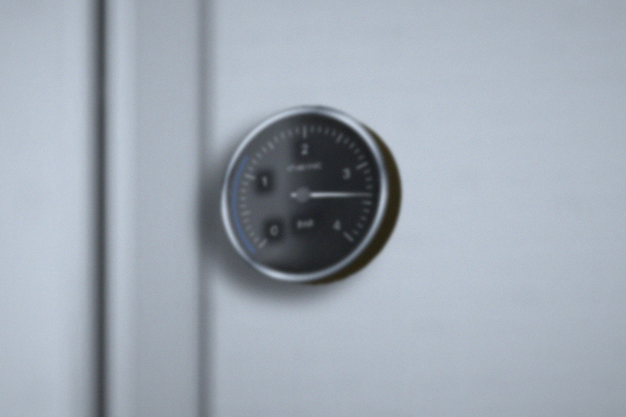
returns 3.4bar
